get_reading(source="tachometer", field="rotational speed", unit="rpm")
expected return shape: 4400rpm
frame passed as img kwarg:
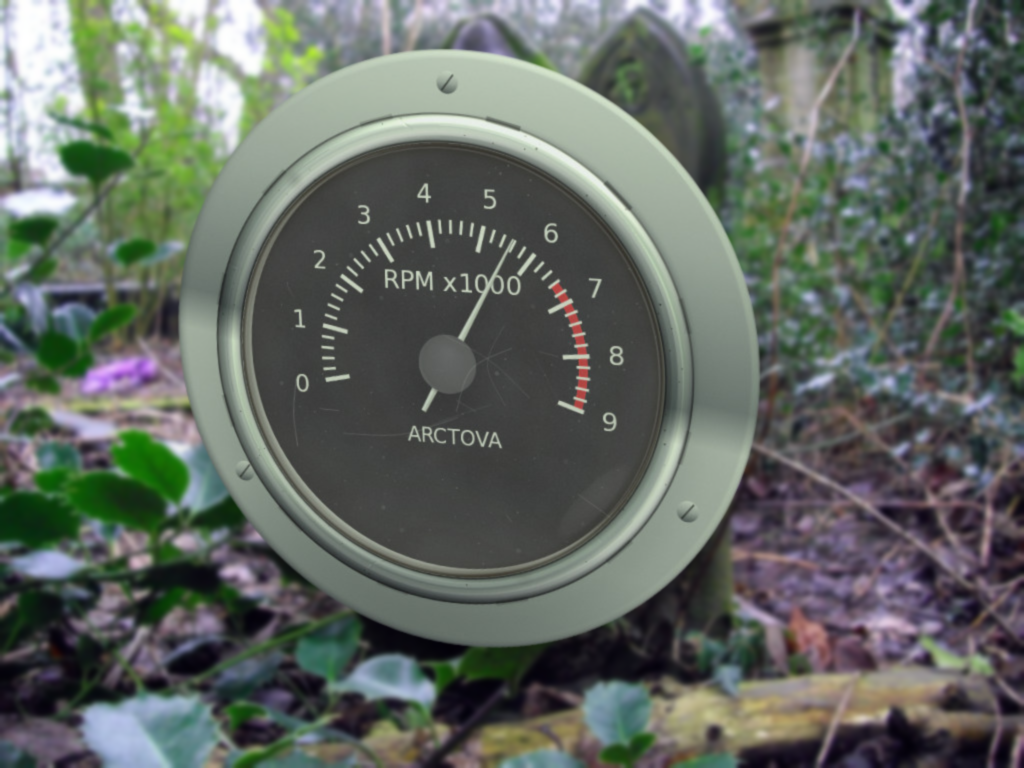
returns 5600rpm
